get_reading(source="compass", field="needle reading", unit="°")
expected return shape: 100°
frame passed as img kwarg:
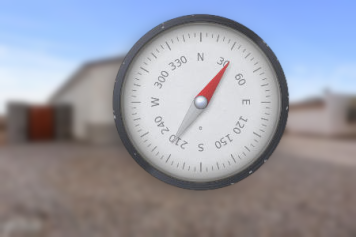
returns 35°
